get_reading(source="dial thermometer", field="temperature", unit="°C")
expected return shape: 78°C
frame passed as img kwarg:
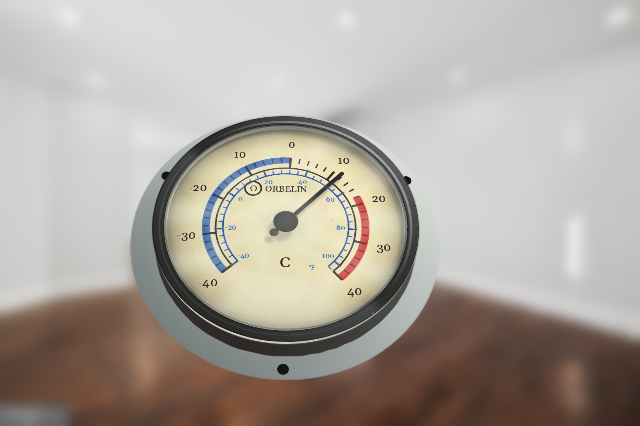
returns 12°C
